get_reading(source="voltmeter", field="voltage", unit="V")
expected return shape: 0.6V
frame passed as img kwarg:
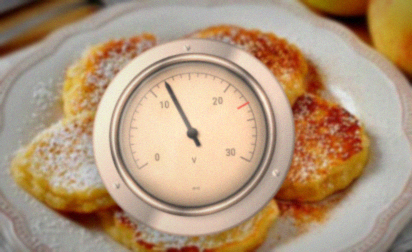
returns 12V
